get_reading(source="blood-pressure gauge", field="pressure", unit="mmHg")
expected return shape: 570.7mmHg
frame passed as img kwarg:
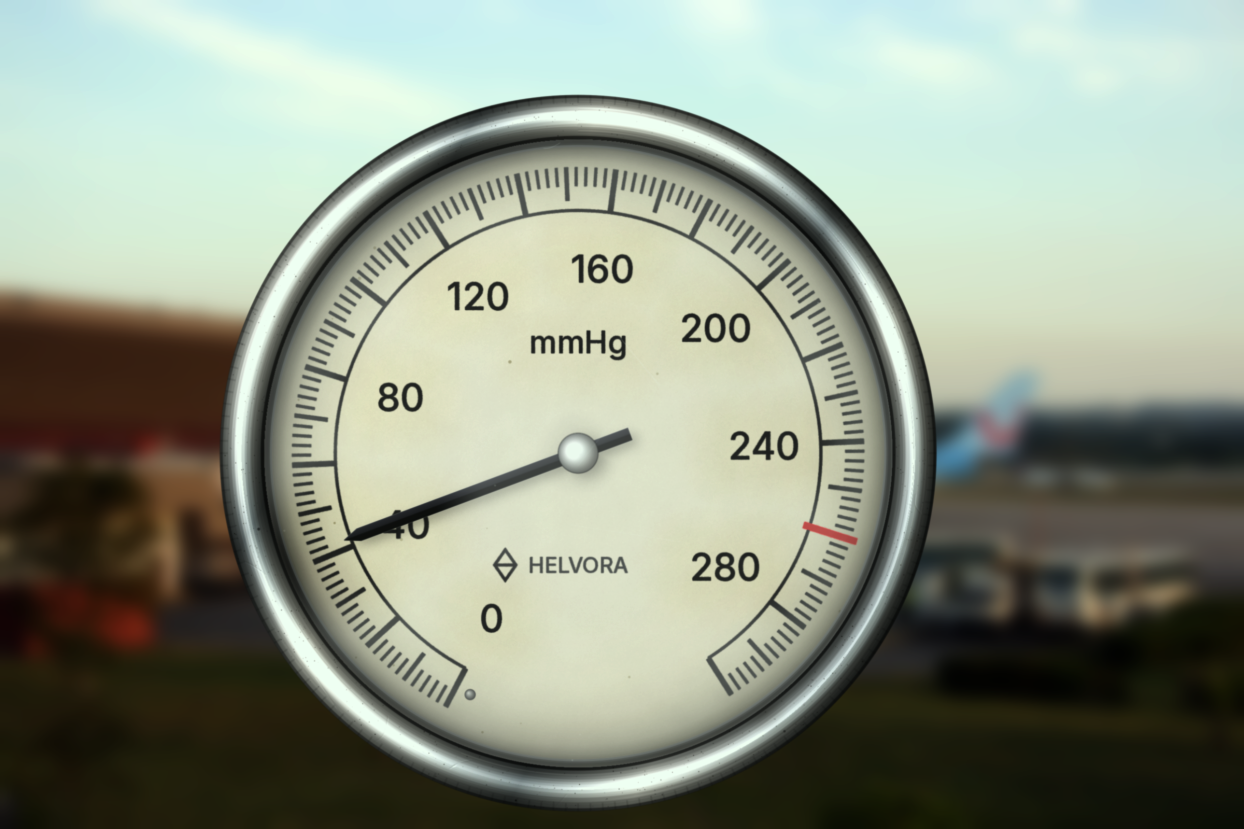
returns 42mmHg
